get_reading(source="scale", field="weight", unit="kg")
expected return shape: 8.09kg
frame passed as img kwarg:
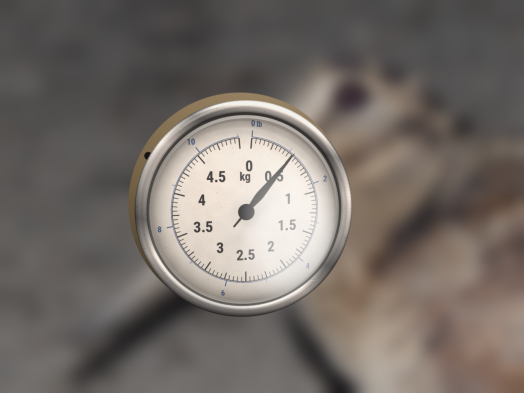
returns 0.5kg
